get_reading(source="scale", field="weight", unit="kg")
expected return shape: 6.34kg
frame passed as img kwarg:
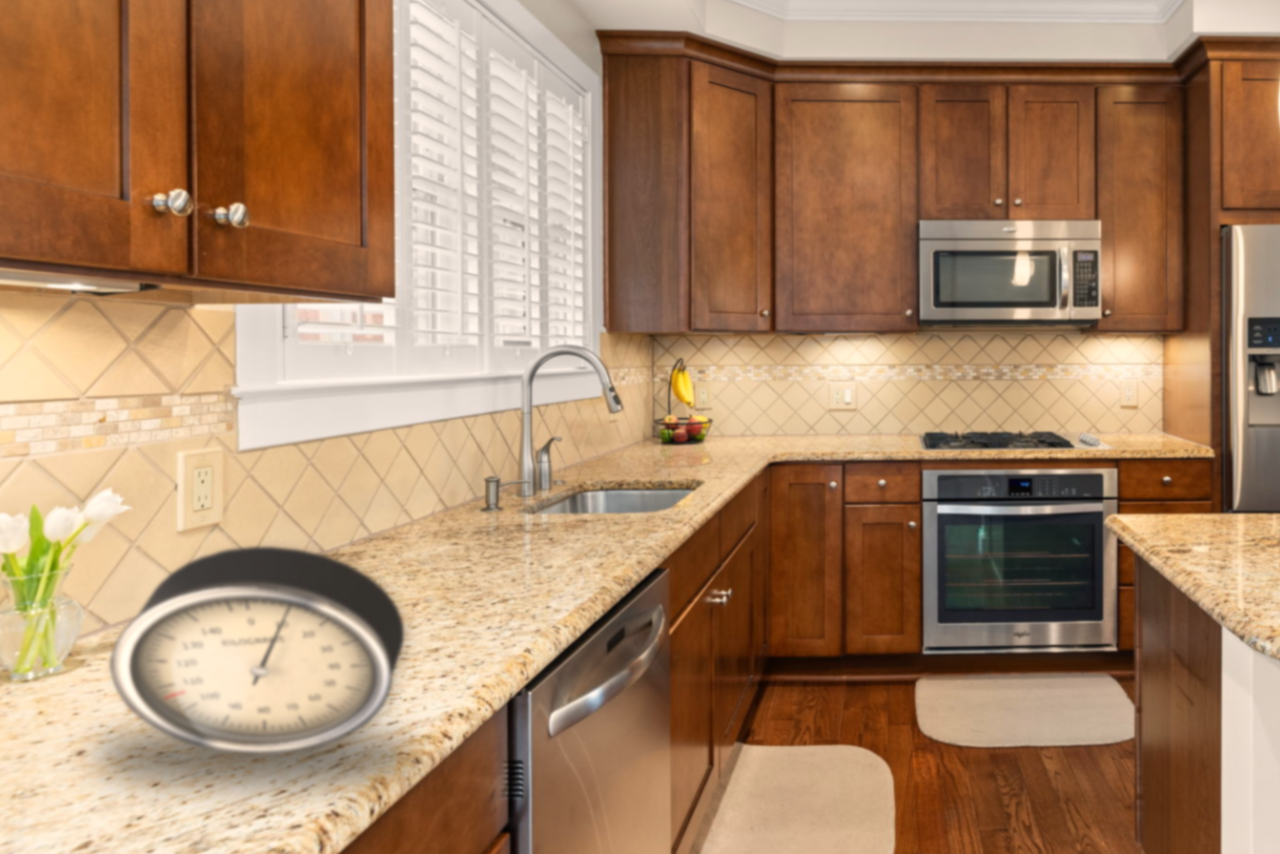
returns 10kg
